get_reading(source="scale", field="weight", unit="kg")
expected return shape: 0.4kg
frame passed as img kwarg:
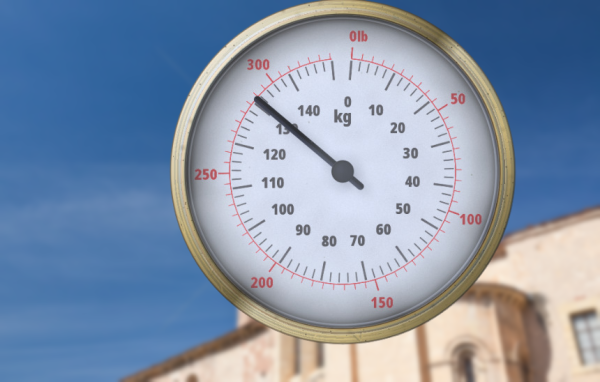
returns 131kg
